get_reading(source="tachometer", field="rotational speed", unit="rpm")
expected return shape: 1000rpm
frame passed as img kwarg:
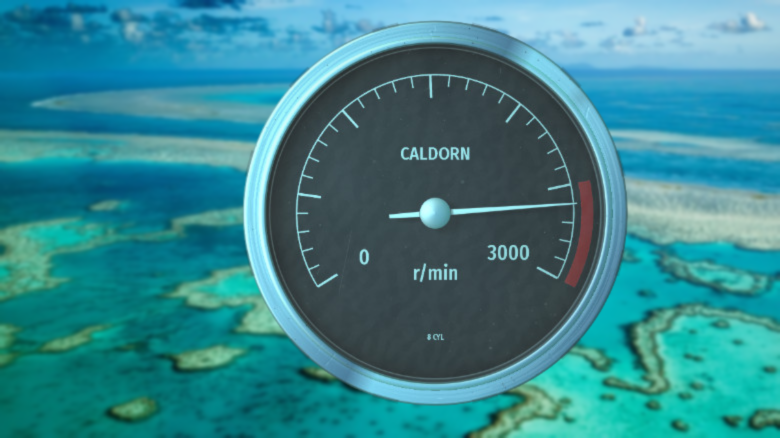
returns 2600rpm
